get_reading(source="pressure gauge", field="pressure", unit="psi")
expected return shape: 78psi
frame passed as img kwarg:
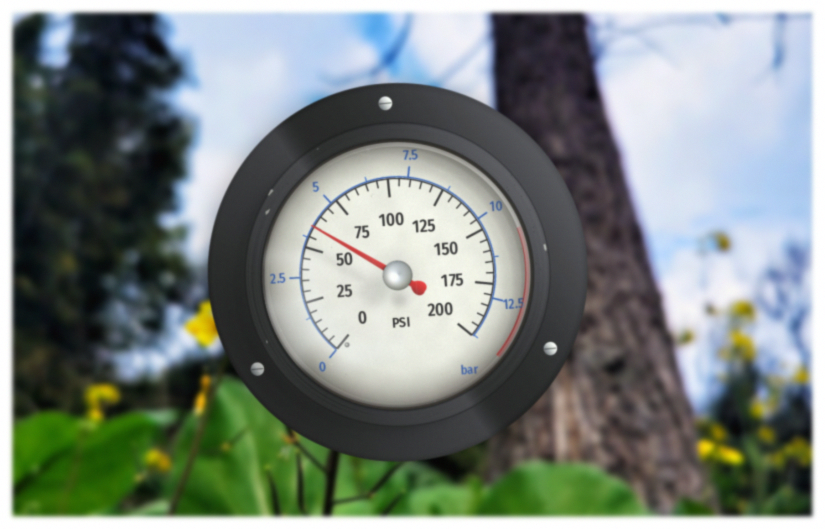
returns 60psi
